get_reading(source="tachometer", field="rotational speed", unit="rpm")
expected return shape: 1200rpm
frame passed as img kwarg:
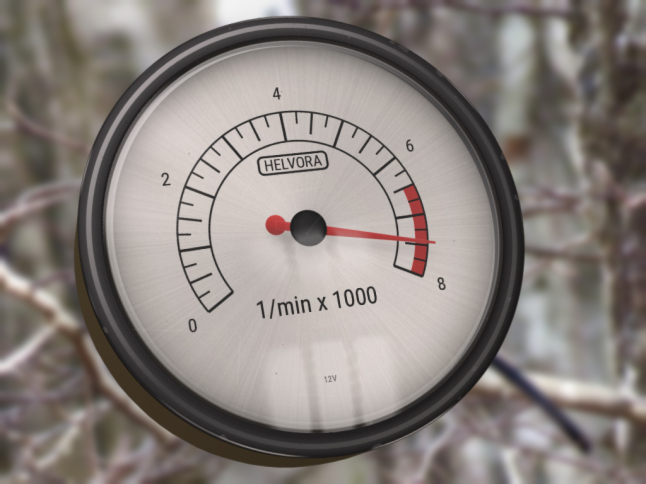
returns 7500rpm
